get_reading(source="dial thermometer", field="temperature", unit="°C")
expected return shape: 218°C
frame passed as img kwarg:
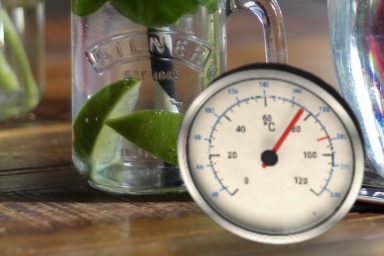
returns 76°C
